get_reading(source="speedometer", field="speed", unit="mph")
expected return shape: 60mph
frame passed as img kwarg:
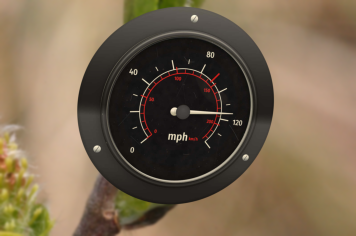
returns 115mph
